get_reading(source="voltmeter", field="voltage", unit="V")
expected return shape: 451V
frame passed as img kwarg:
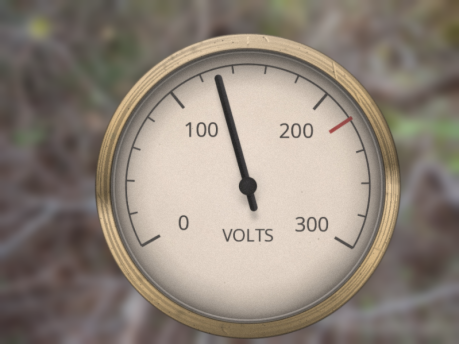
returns 130V
